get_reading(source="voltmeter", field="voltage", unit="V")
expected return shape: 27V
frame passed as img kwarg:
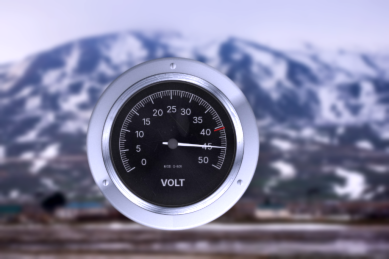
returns 45V
